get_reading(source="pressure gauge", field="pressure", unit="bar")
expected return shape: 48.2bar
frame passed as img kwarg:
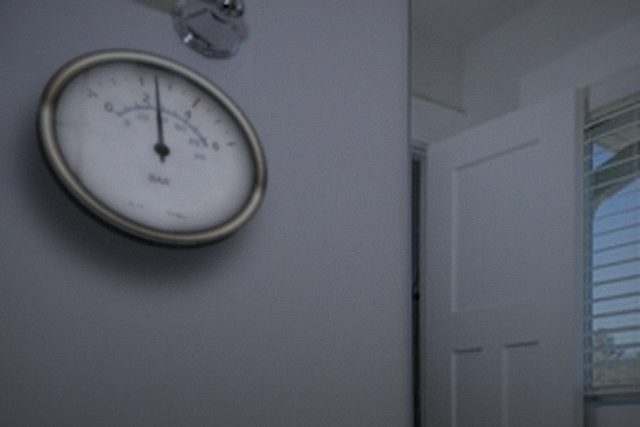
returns 2.5bar
